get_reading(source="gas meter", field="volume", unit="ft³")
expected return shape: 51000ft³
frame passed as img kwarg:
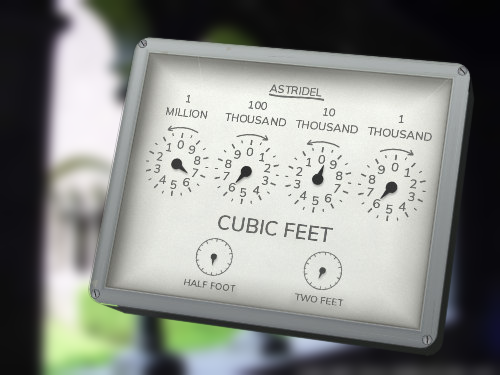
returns 659600ft³
